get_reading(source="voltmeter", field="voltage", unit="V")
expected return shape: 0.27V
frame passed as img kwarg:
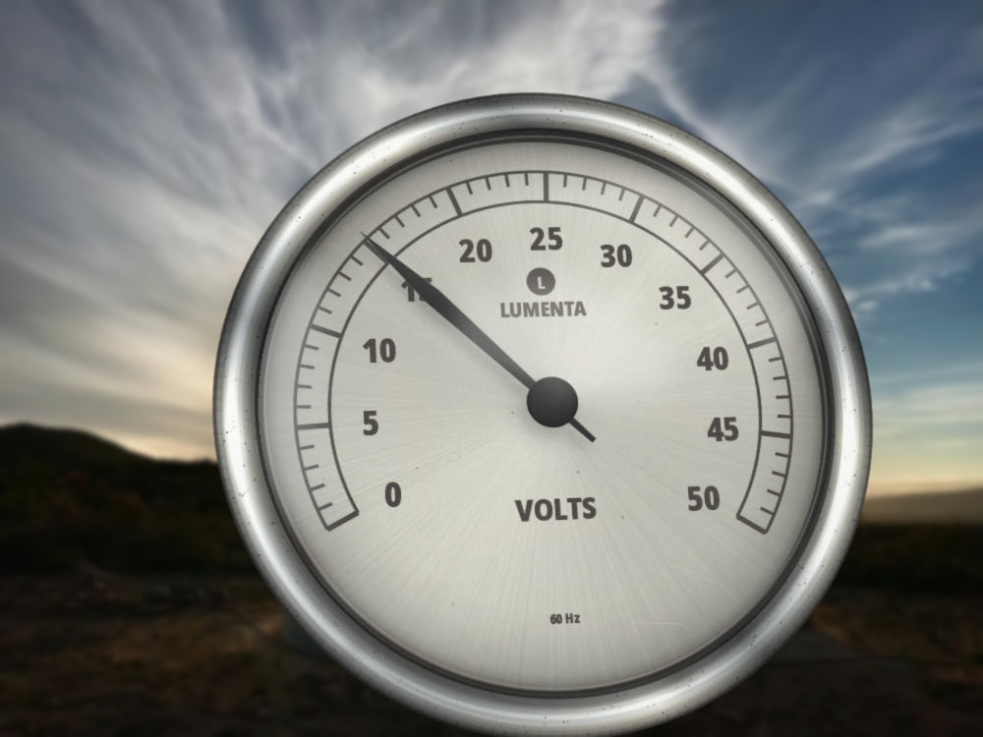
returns 15V
